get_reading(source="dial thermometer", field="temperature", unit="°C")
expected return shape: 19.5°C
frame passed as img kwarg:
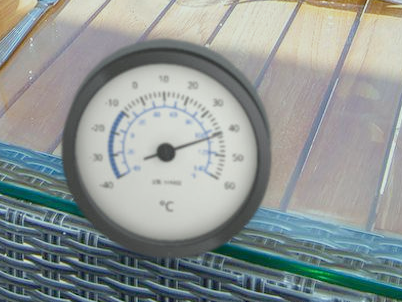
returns 40°C
